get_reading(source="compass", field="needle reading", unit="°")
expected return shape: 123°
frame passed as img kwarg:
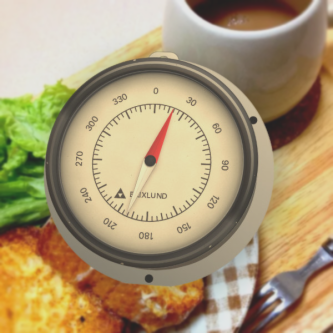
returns 20°
